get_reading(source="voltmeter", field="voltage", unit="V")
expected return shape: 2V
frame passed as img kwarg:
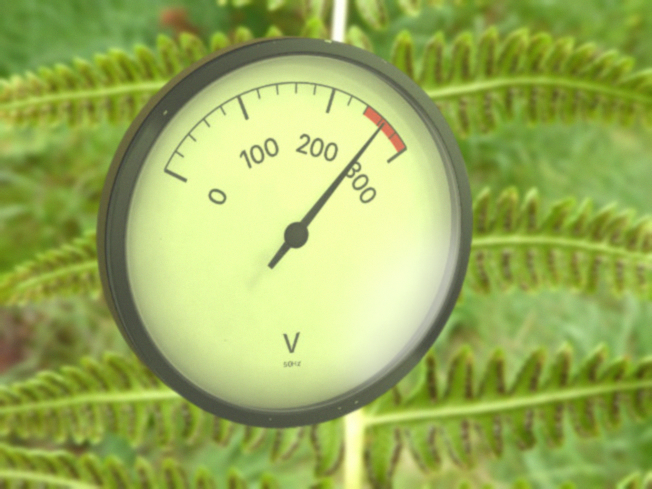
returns 260V
